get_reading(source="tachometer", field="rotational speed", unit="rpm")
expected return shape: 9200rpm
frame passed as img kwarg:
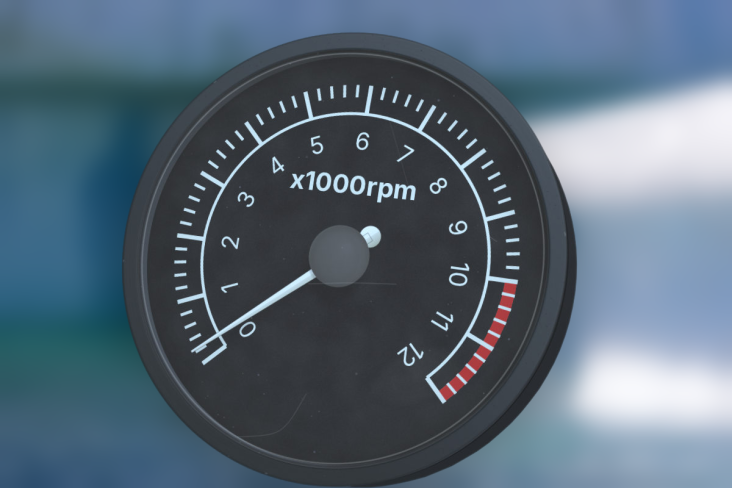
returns 200rpm
